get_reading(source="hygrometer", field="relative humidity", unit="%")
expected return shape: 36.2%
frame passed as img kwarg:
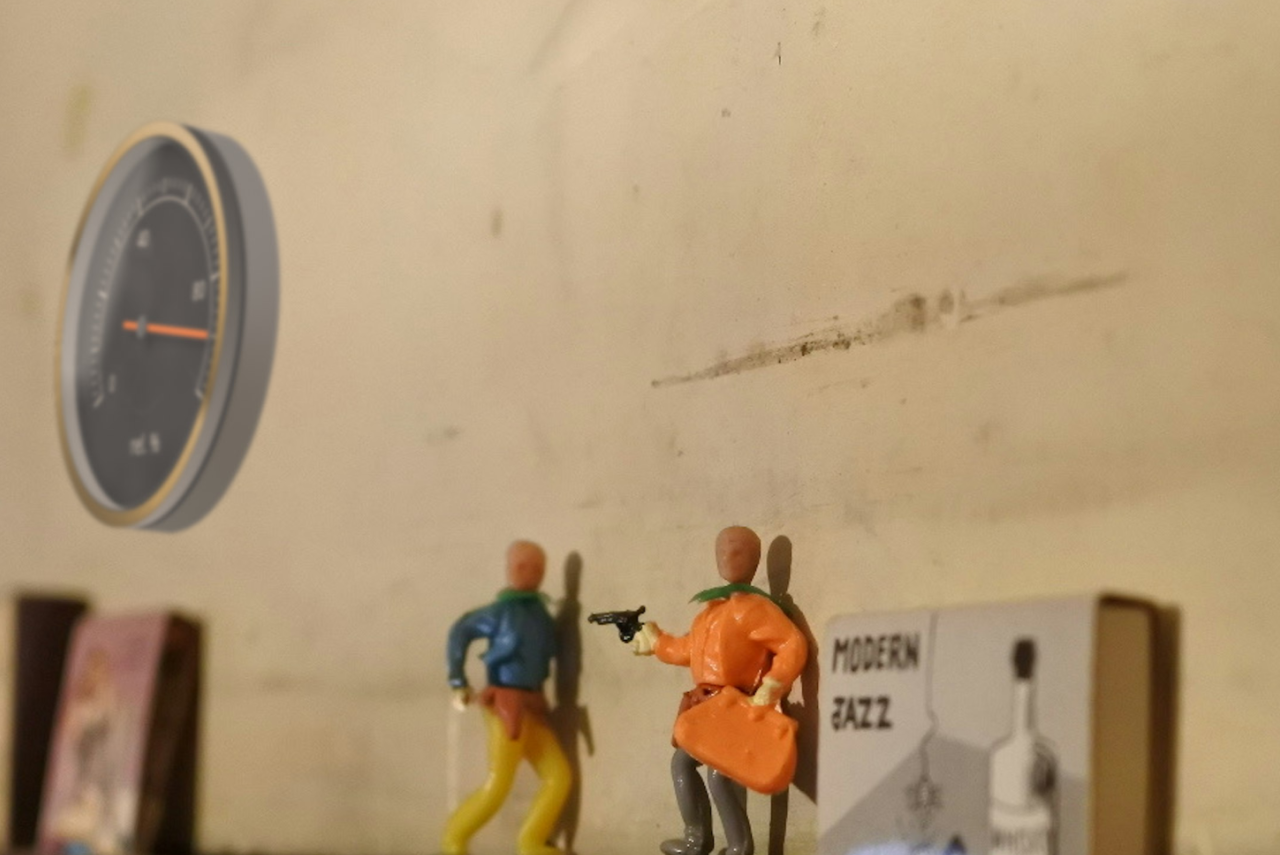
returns 90%
